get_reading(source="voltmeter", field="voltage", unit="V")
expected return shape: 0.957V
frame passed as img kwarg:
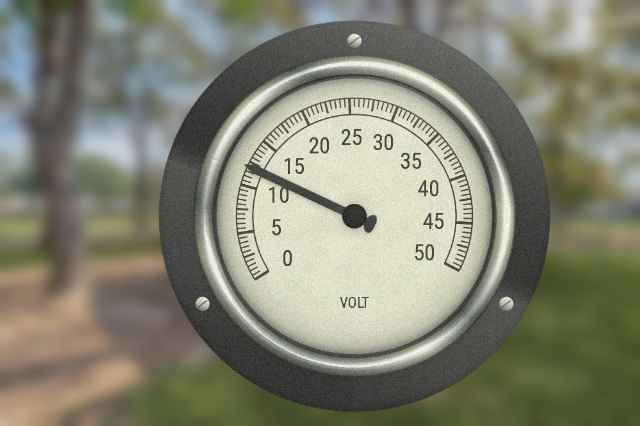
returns 12V
